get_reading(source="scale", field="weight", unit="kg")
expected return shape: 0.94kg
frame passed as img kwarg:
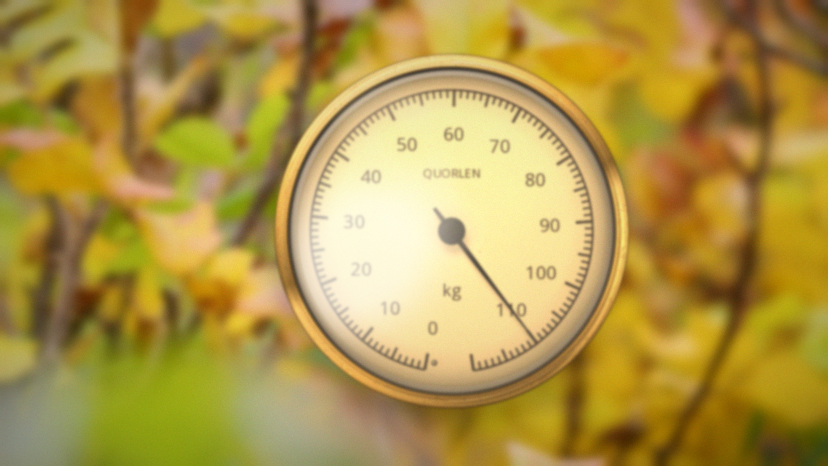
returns 110kg
